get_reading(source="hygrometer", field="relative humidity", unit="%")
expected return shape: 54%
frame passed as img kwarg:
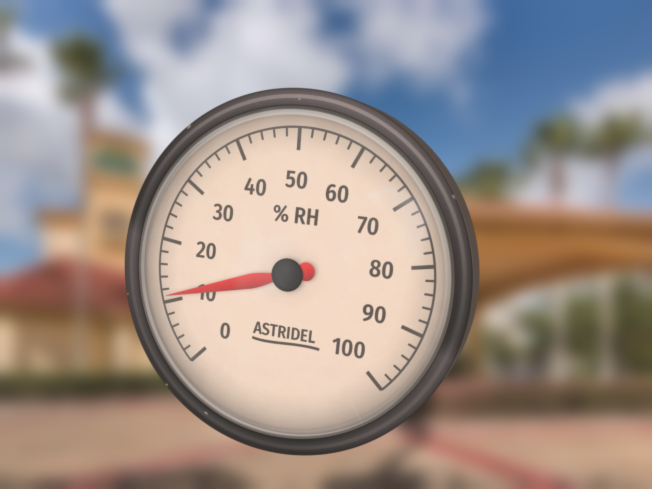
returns 11%
